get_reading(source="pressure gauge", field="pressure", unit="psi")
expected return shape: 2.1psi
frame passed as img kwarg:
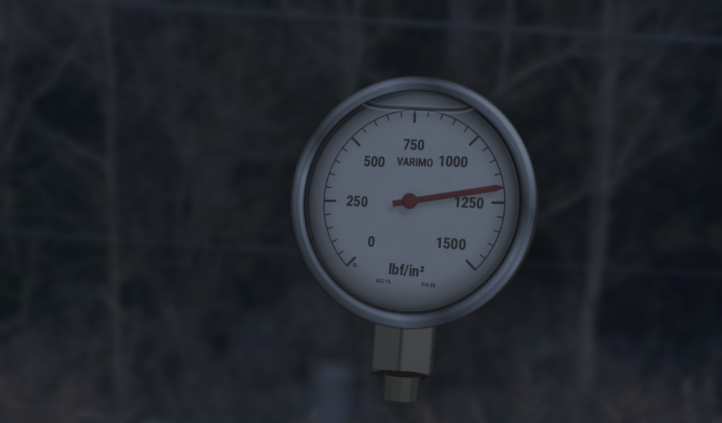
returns 1200psi
